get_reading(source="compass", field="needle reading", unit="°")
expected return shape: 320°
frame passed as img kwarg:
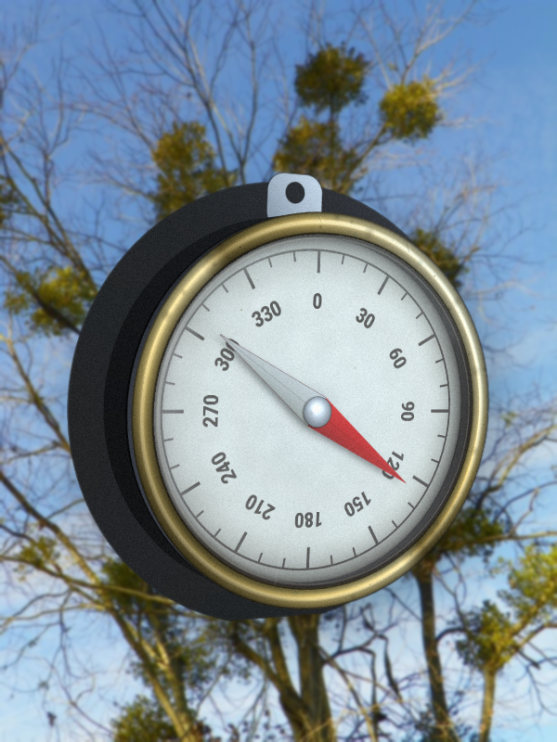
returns 125°
